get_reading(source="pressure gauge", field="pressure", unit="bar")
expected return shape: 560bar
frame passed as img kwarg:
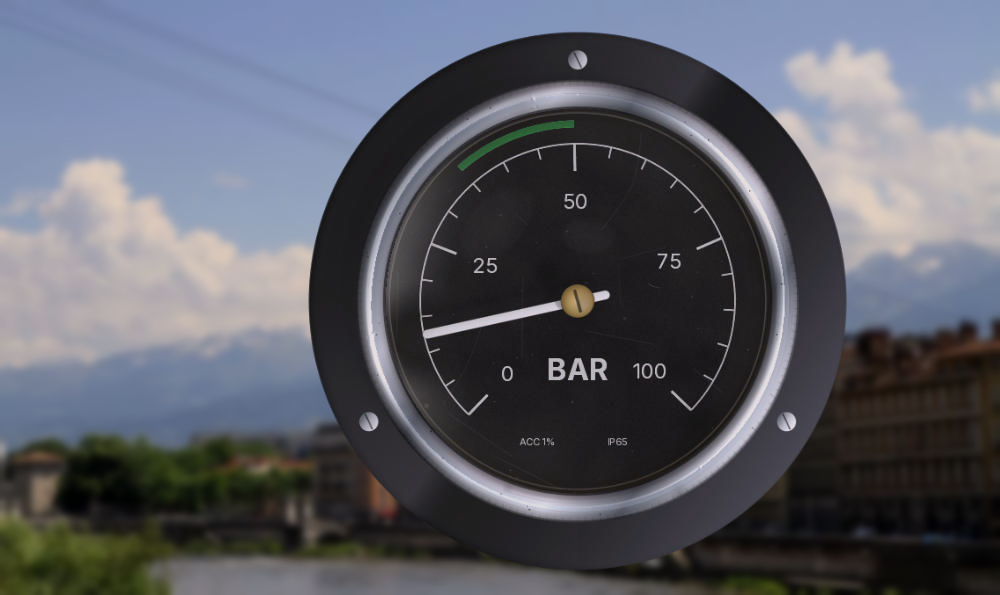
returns 12.5bar
